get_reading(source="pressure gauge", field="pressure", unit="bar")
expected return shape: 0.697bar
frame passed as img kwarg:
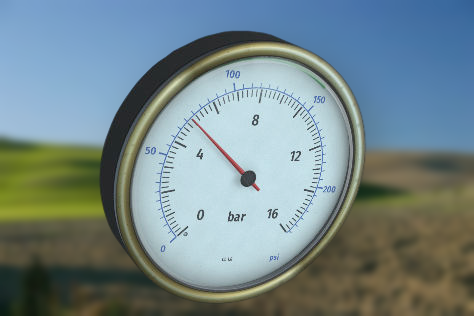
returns 5bar
